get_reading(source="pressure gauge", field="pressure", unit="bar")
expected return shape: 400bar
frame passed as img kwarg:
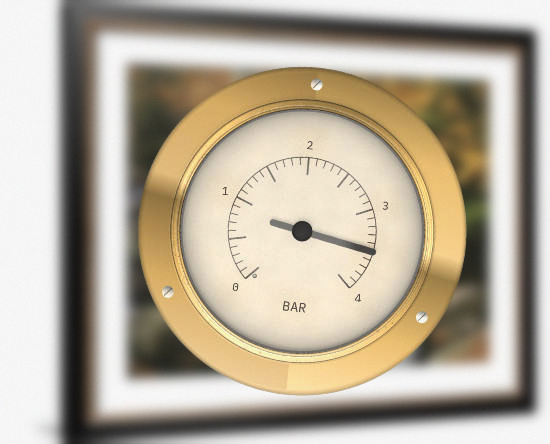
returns 3.5bar
